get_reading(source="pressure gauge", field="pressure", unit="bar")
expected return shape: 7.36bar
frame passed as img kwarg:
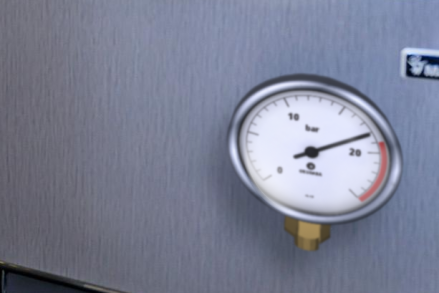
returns 18bar
